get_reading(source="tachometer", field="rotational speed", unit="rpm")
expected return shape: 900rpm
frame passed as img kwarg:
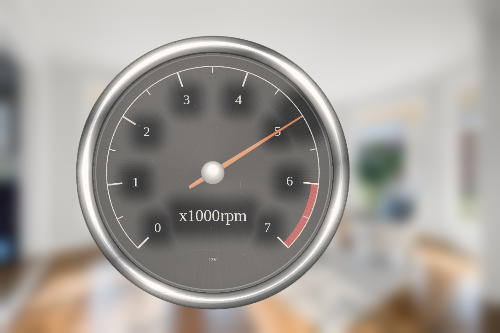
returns 5000rpm
